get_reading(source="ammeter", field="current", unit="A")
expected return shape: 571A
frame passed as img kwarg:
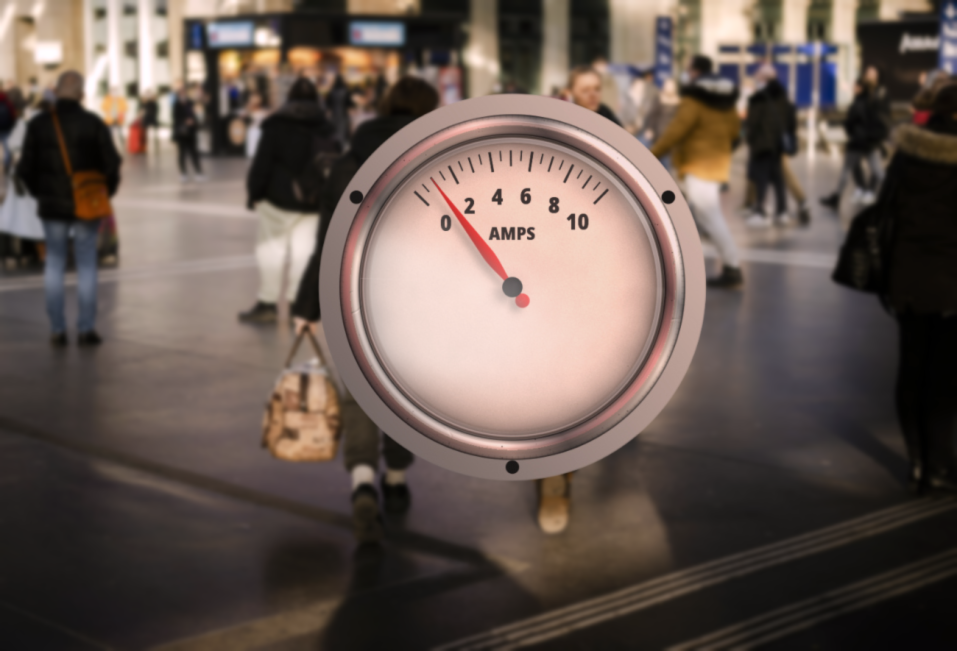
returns 1A
